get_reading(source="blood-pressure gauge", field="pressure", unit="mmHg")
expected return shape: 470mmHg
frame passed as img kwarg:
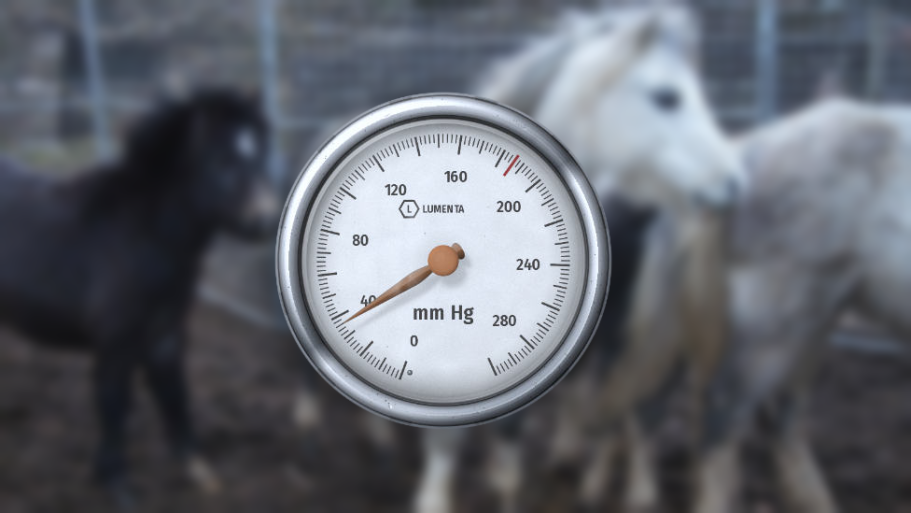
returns 36mmHg
